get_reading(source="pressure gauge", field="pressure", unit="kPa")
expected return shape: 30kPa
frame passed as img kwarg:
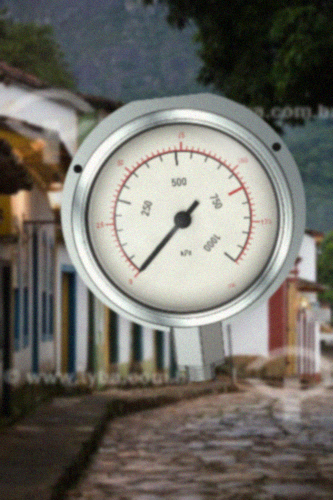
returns 0kPa
